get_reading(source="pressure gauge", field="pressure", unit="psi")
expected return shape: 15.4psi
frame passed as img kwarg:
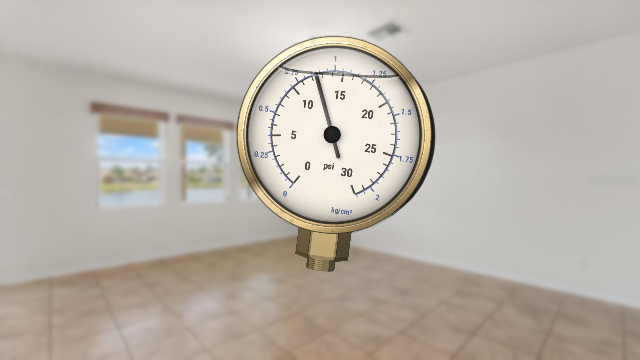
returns 12.5psi
